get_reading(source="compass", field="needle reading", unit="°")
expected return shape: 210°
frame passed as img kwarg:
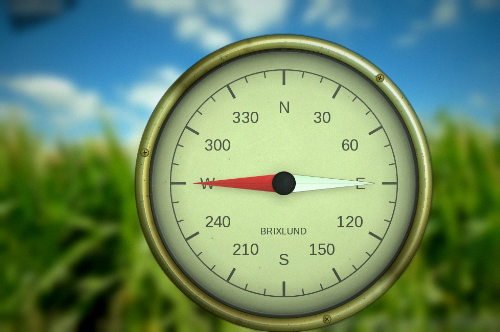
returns 270°
